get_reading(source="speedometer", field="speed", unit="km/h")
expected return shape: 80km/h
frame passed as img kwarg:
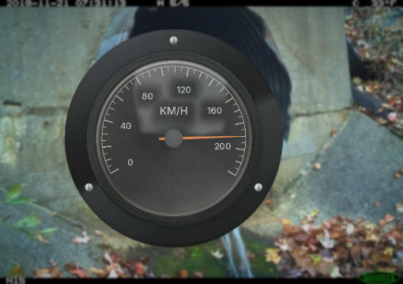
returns 190km/h
